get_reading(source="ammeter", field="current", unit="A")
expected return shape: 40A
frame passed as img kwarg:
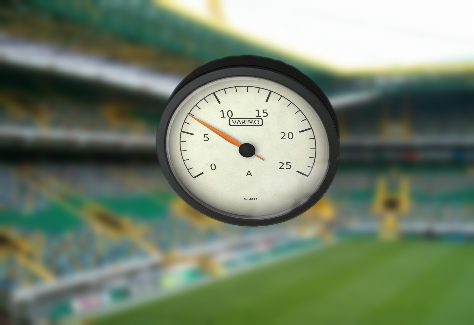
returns 7A
